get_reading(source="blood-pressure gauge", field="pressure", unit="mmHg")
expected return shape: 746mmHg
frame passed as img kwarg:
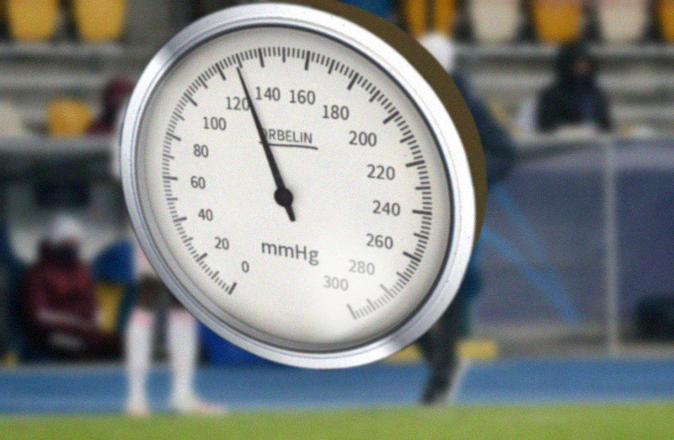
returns 130mmHg
